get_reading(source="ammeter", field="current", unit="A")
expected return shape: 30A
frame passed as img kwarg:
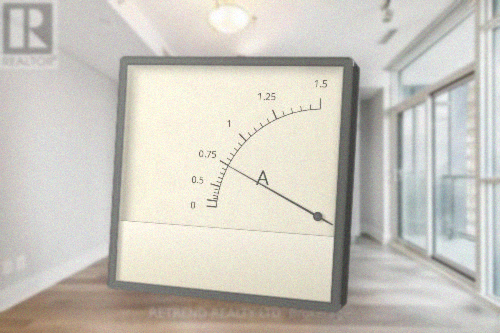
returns 0.75A
